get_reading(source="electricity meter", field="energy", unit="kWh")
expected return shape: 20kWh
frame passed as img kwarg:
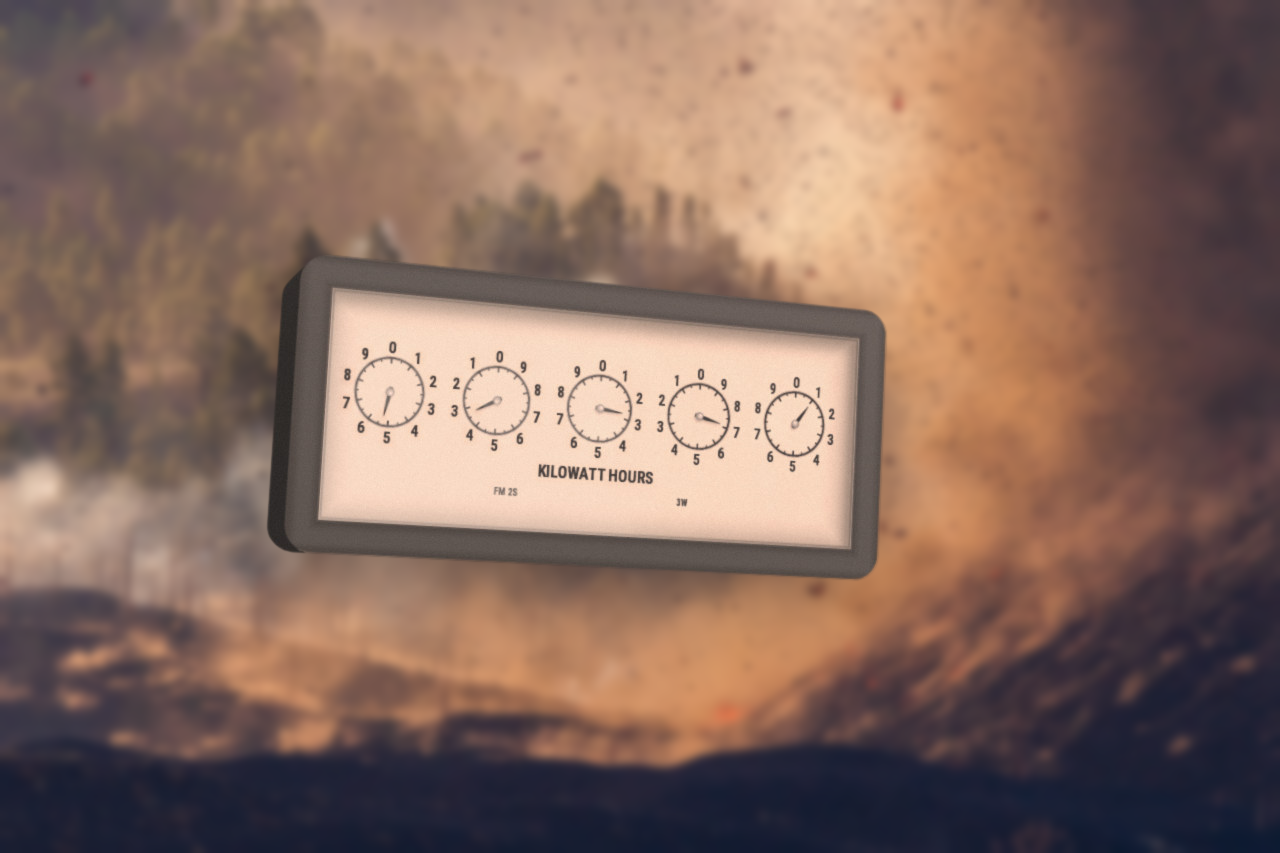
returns 53271kWh
